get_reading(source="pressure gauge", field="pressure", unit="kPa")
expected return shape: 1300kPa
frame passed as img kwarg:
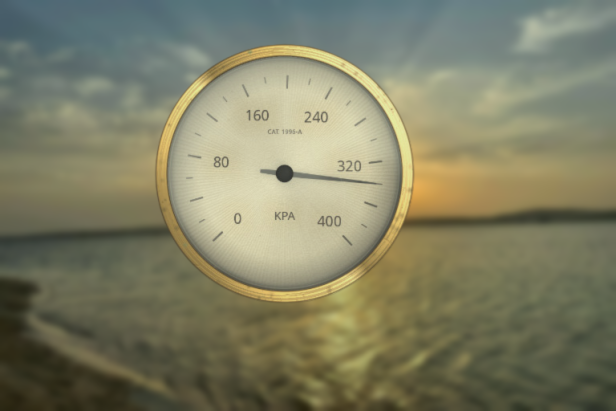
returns 340kPa
